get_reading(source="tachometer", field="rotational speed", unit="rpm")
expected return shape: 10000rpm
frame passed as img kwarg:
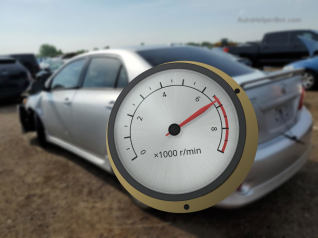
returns 6750rpm
